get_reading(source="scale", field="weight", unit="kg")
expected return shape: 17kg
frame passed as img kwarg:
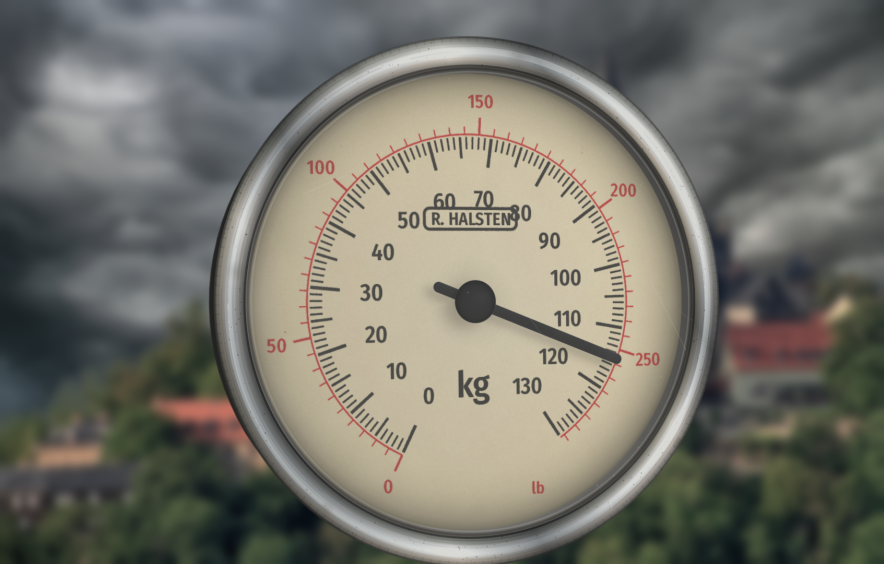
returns 115kg
